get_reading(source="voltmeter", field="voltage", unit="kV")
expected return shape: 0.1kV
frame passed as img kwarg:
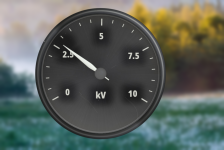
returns 2.75kV
